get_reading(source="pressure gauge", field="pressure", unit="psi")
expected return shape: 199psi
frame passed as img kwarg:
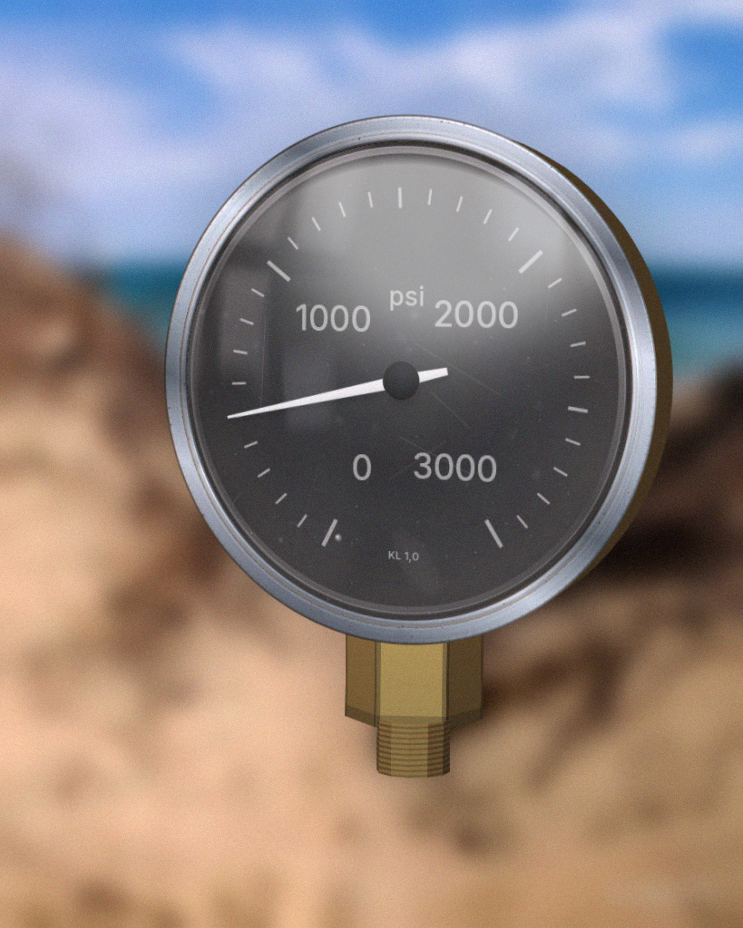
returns 500psi
